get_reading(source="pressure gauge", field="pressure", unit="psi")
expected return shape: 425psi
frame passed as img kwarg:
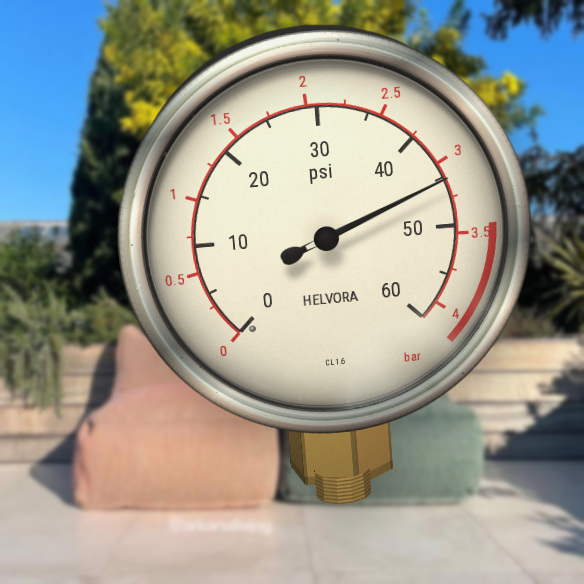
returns 45psi
